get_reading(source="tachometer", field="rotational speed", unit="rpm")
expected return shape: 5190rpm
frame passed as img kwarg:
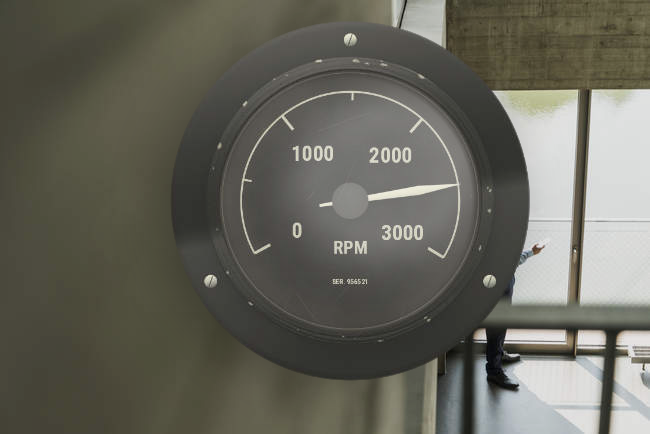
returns 2500rpm
